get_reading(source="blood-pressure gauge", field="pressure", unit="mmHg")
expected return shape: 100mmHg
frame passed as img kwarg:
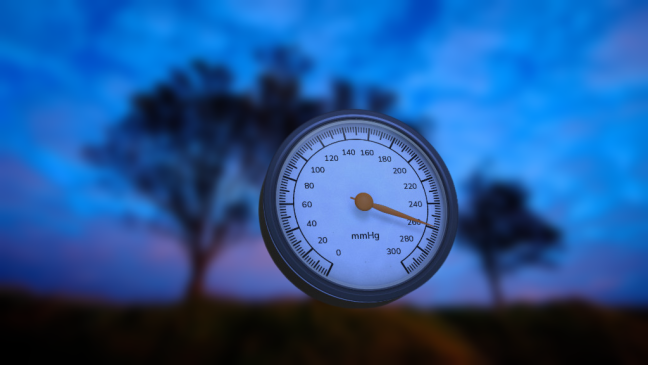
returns 260mmHg
